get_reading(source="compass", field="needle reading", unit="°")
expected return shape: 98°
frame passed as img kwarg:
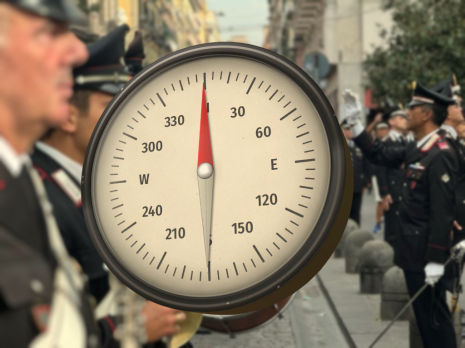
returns 0°
